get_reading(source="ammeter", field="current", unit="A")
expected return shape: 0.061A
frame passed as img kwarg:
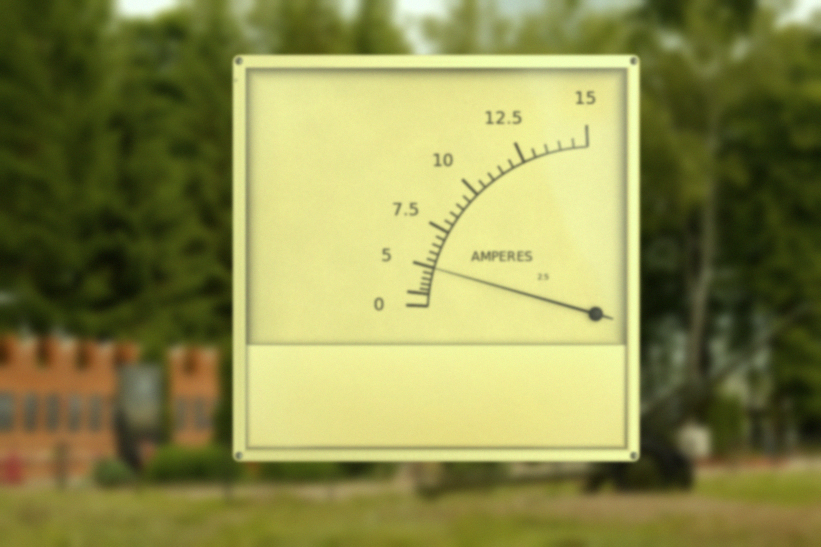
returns 5A
